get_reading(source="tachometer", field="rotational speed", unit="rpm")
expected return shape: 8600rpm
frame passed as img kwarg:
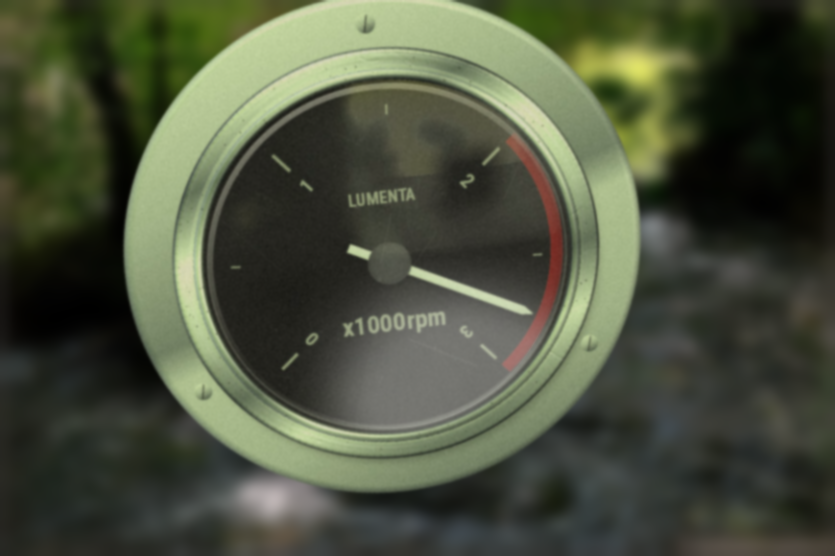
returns 2750rpm
